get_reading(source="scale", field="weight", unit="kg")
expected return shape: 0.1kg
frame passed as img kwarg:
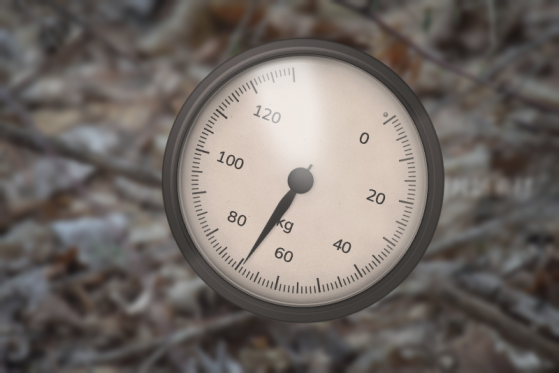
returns 69kg
